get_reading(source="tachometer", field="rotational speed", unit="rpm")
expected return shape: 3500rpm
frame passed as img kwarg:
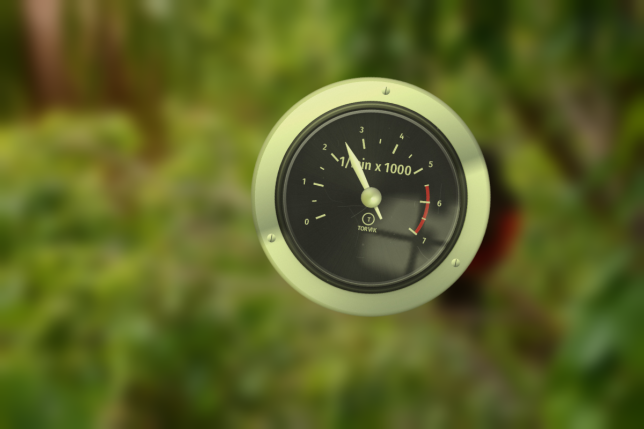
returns 2500rpm
